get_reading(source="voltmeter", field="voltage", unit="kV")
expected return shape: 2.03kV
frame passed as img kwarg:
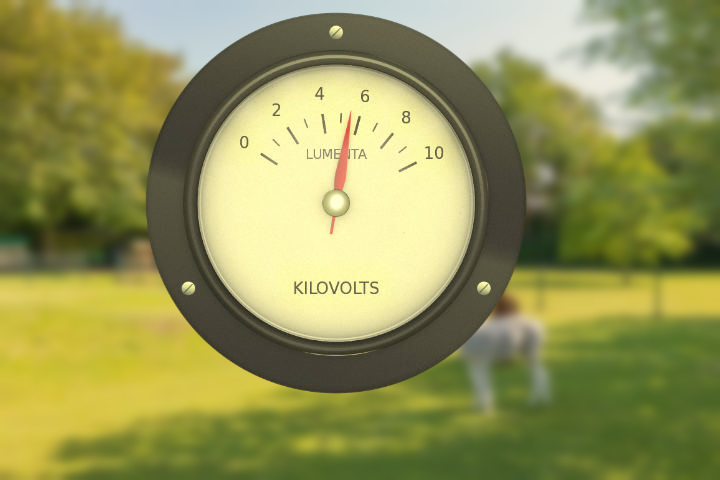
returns 5.5kV
